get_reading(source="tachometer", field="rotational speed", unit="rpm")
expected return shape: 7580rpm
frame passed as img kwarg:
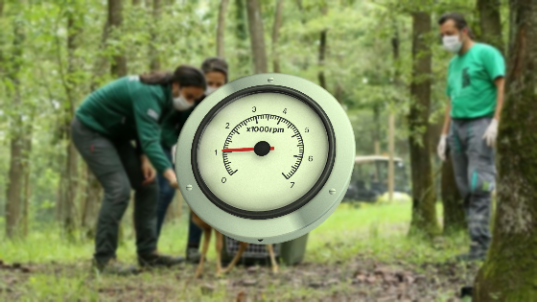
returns 1000rpm
